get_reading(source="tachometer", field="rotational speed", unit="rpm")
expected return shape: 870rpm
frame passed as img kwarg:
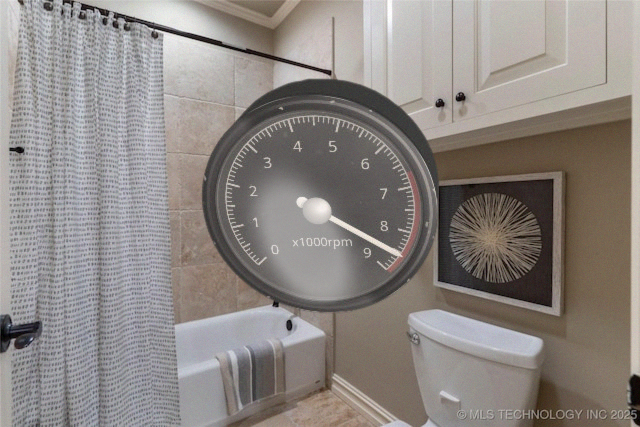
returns 8500rpm
